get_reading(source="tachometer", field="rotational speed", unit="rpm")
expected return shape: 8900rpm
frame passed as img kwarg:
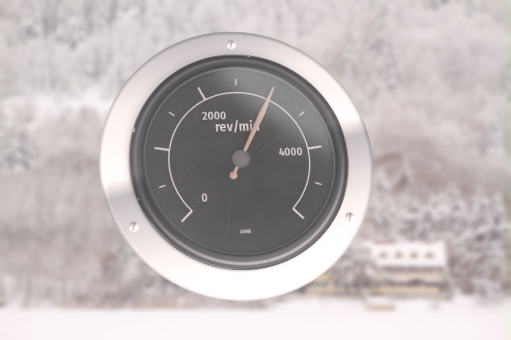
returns 3000rpm
